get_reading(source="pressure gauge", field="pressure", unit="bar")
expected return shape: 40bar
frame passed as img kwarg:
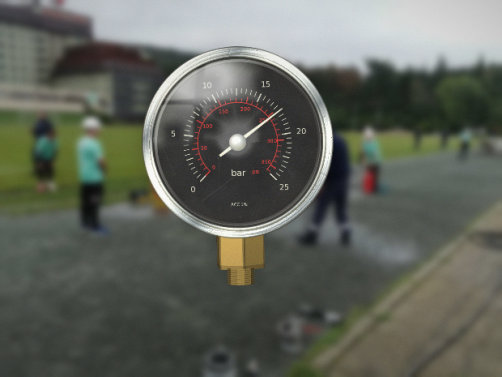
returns 17.5bar
